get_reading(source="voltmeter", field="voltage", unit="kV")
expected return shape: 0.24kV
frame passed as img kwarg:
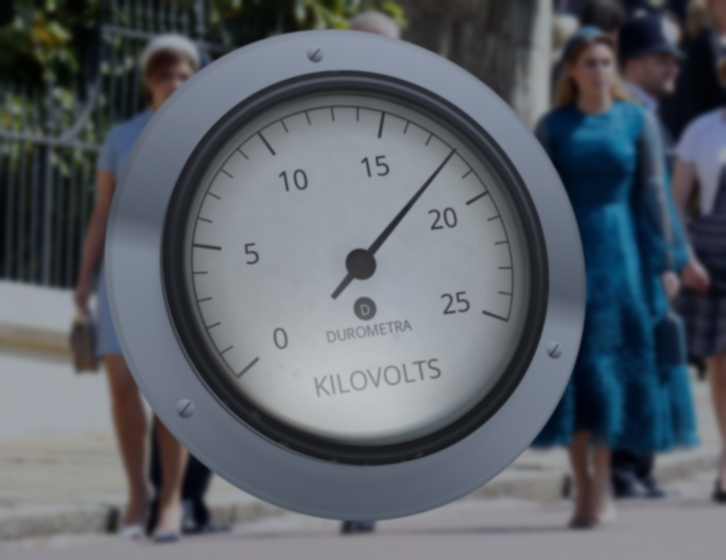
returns 18kV
